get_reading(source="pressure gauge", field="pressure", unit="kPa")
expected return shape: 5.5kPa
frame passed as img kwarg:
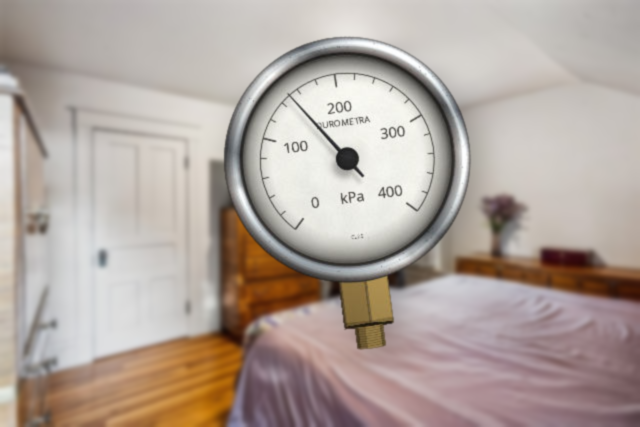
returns 150kPa
